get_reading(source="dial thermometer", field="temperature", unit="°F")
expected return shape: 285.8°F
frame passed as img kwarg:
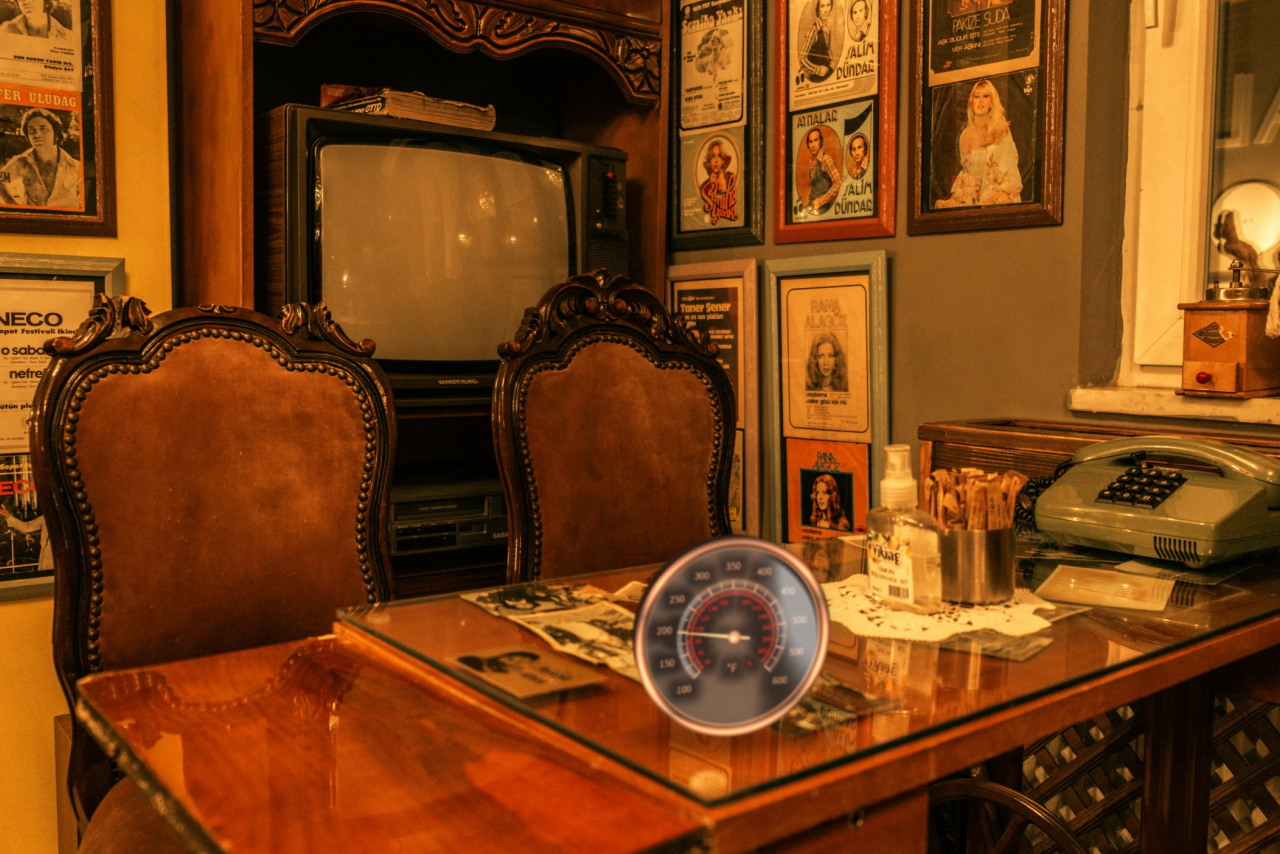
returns 200°F
